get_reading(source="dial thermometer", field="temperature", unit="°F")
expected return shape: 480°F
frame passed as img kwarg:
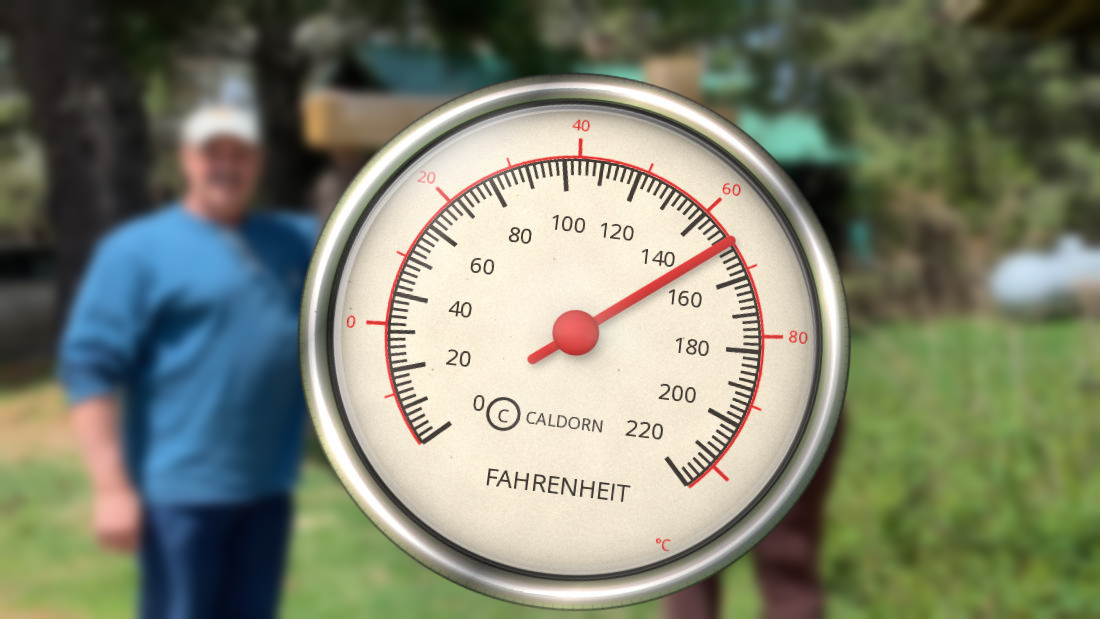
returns 150°F
